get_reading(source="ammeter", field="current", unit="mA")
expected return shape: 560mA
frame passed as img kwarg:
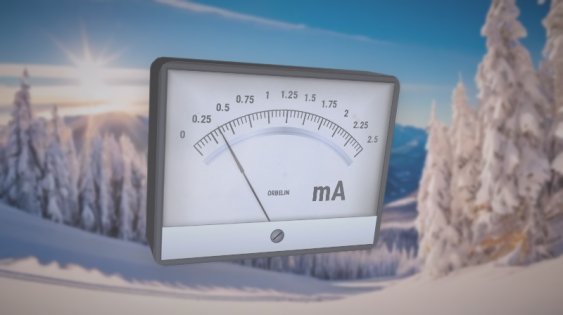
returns 0.35mA
